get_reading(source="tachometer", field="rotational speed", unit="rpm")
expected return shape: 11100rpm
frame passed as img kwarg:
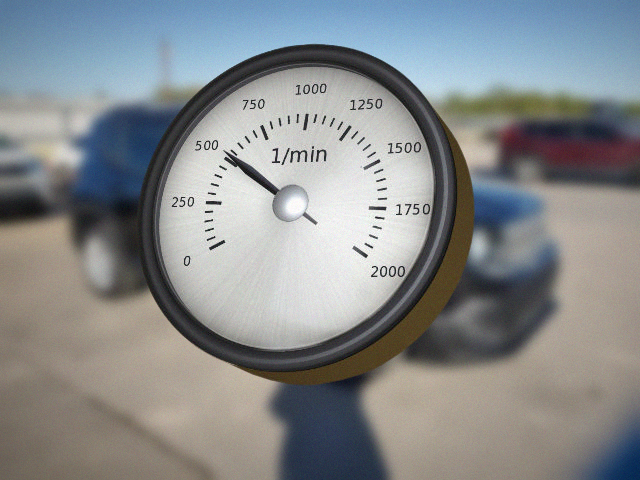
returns 525rpm
